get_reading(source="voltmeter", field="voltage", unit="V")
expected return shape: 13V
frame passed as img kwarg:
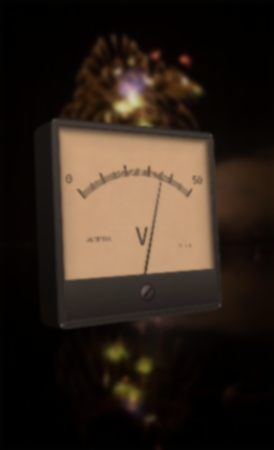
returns 35V
